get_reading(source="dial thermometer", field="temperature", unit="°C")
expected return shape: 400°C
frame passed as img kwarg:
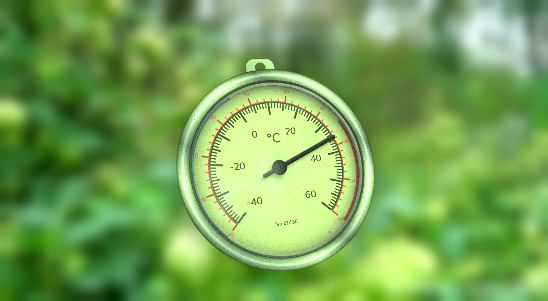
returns 35°C
